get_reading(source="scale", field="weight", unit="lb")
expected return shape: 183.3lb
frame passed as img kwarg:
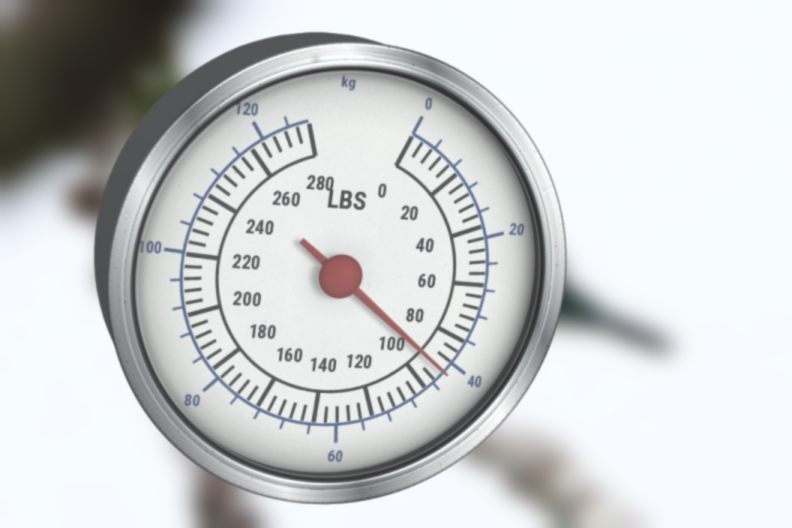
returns 92lb
